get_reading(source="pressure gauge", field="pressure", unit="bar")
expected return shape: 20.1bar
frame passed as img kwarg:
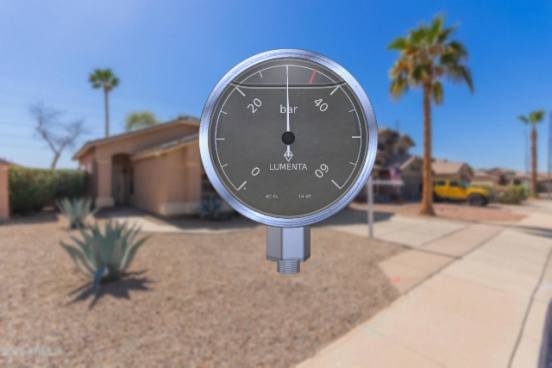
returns 30bar
